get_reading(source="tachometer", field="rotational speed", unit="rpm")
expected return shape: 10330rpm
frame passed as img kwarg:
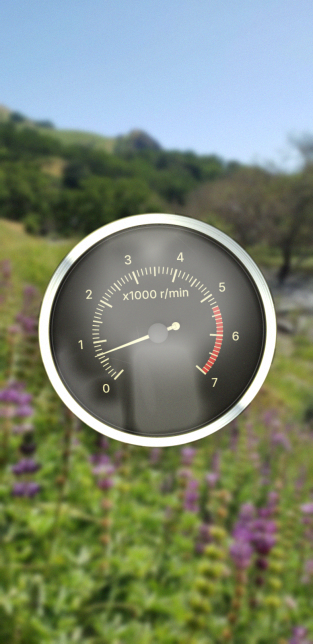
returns 700rpm
